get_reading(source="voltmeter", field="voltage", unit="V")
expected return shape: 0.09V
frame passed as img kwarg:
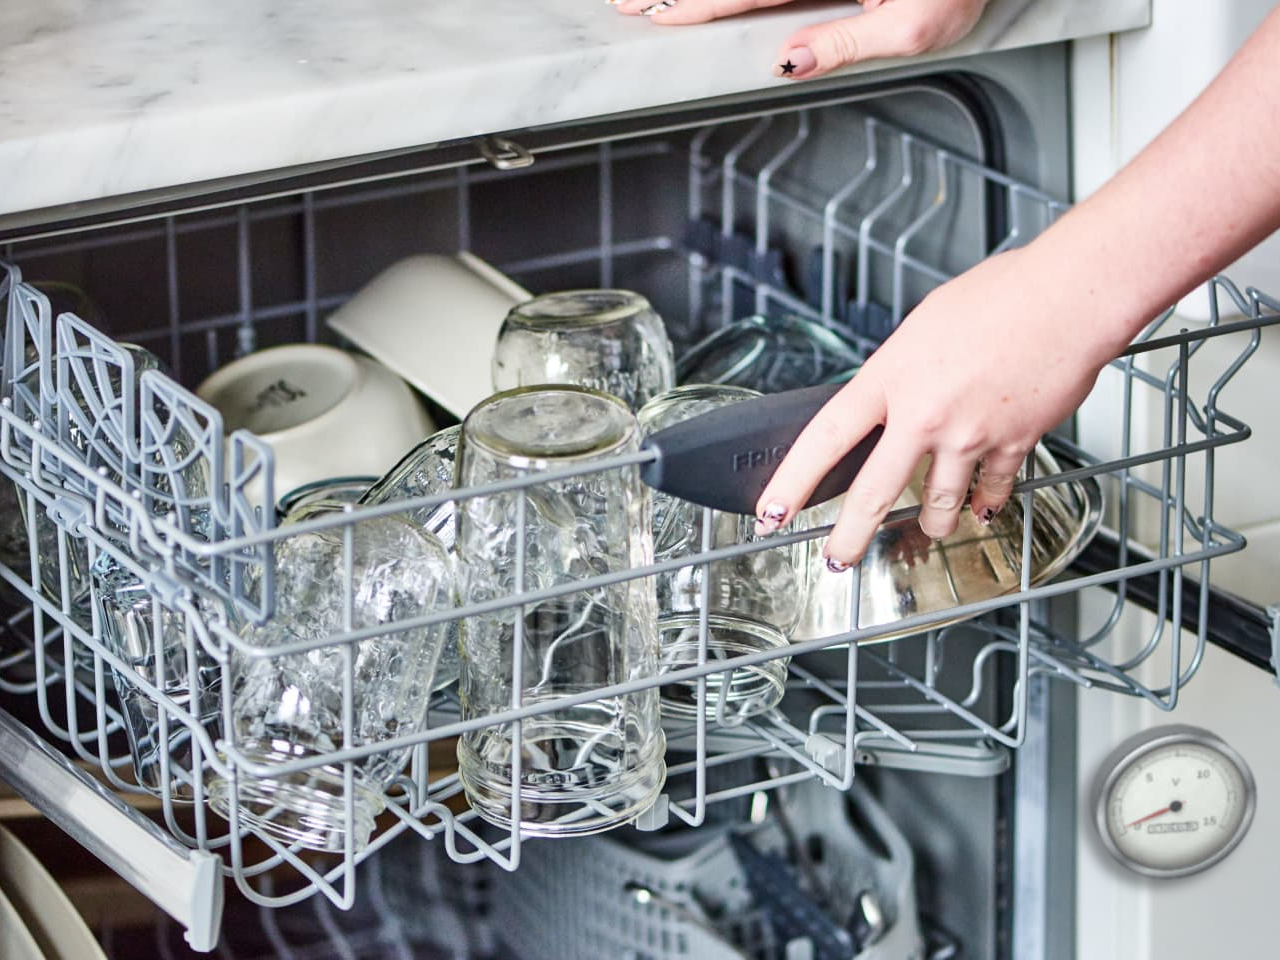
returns 0.5V
